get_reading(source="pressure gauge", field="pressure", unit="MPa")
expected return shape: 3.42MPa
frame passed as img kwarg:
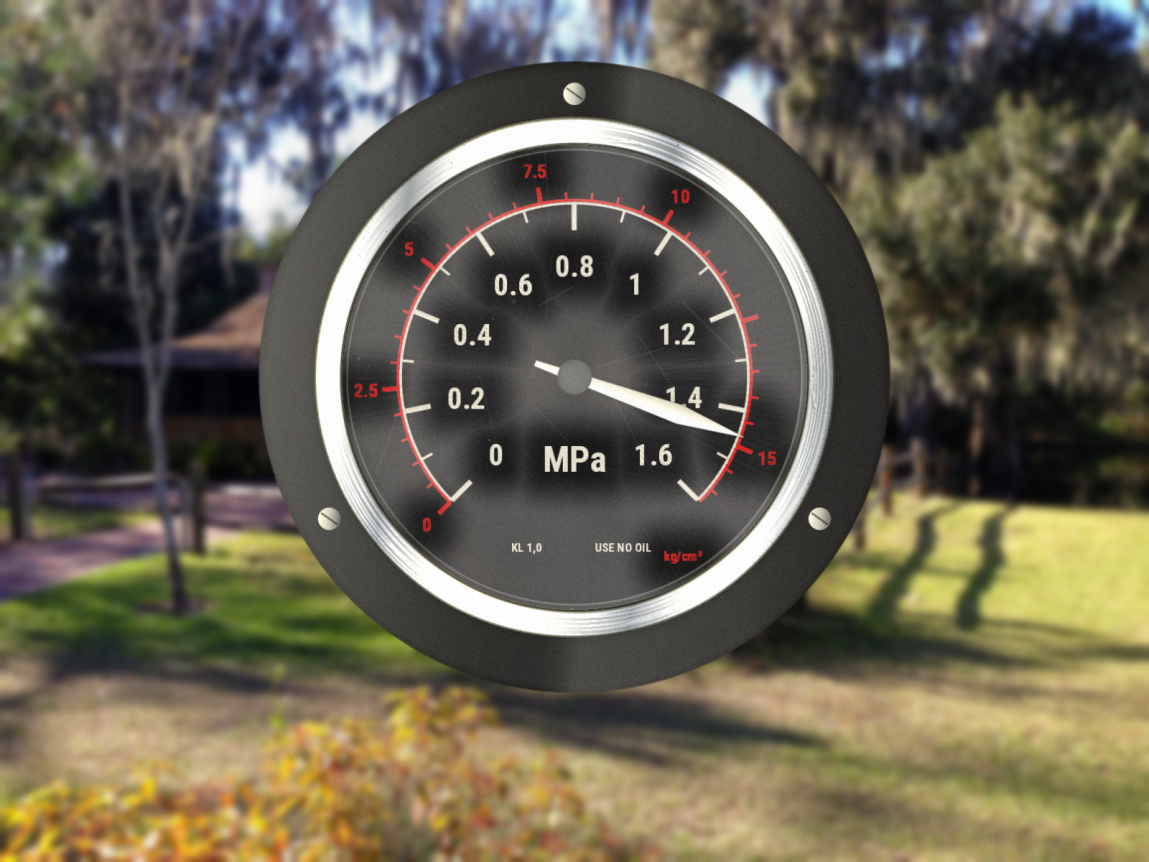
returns 1.45MPa
